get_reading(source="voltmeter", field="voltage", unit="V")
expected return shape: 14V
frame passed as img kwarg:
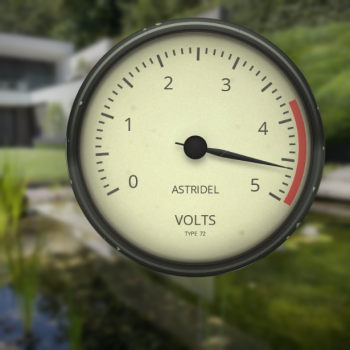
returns 4.6V
